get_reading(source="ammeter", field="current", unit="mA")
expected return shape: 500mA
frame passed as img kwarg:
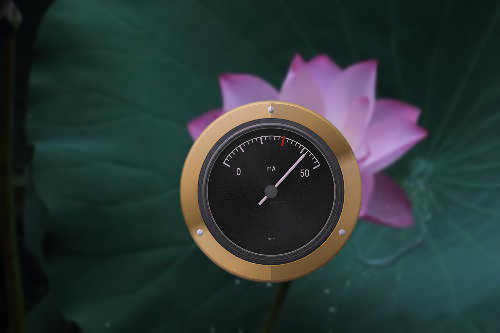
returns 42mA
